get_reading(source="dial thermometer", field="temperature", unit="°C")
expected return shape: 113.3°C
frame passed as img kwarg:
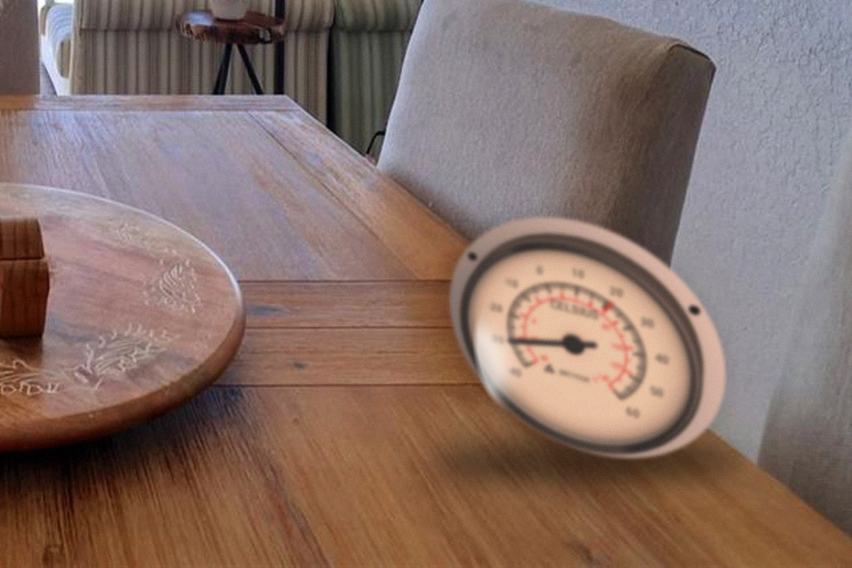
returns -30°C
